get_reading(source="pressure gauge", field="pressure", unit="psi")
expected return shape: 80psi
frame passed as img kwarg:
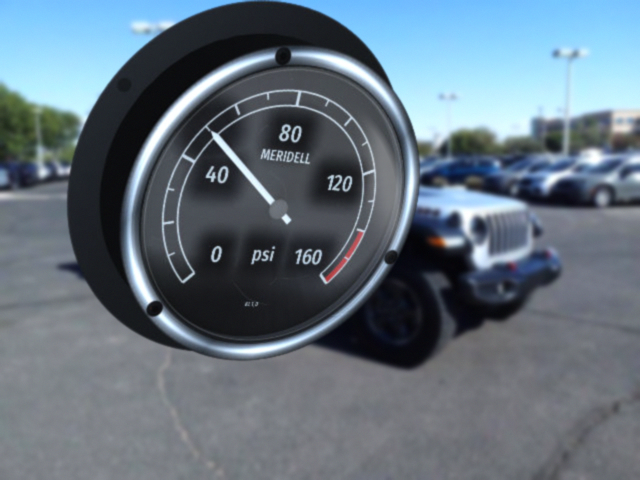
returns 50psi
